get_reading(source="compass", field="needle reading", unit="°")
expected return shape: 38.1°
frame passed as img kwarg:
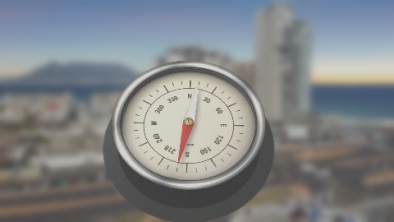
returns 190°
